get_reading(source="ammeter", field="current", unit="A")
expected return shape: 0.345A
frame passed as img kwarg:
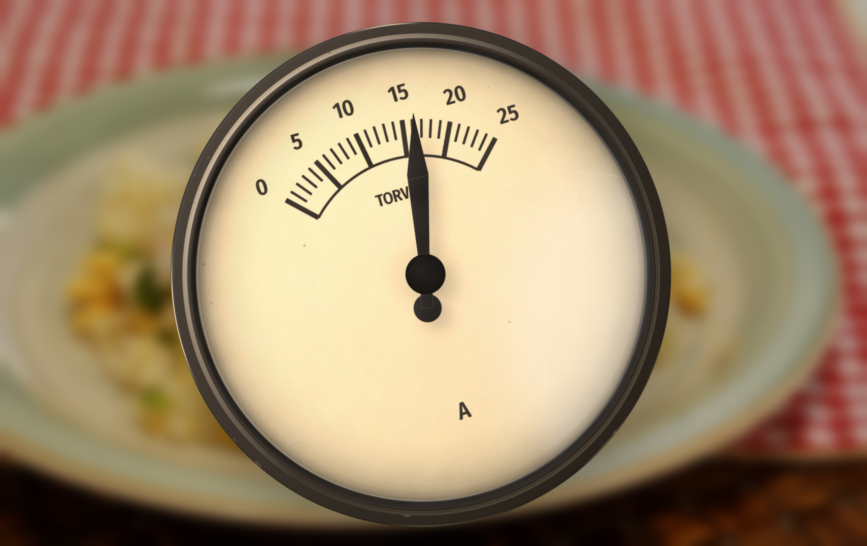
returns 16A
